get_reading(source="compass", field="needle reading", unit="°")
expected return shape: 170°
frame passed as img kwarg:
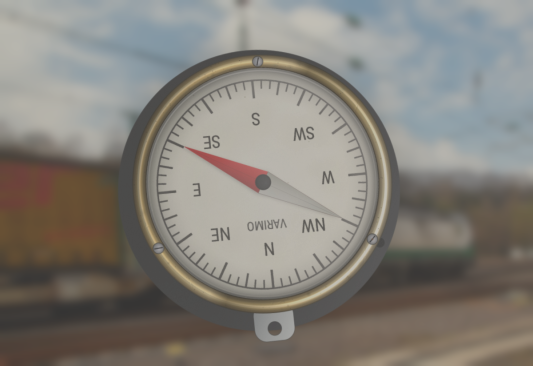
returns 120°
